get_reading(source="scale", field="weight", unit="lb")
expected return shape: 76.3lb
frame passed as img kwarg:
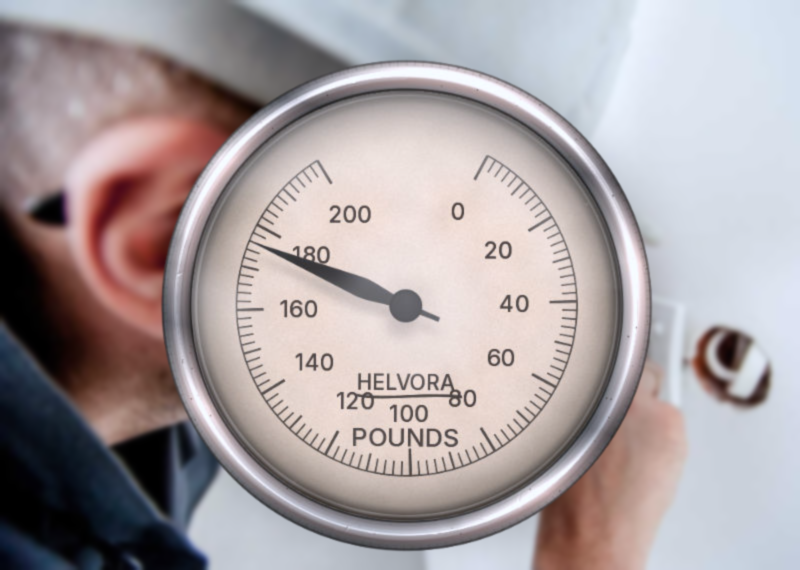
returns 176lb
